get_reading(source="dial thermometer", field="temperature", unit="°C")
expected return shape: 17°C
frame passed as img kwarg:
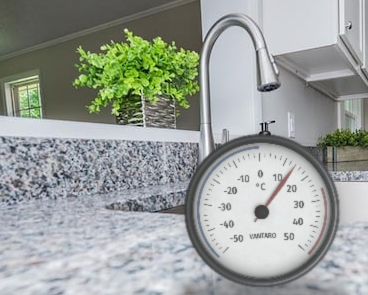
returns 14°C
